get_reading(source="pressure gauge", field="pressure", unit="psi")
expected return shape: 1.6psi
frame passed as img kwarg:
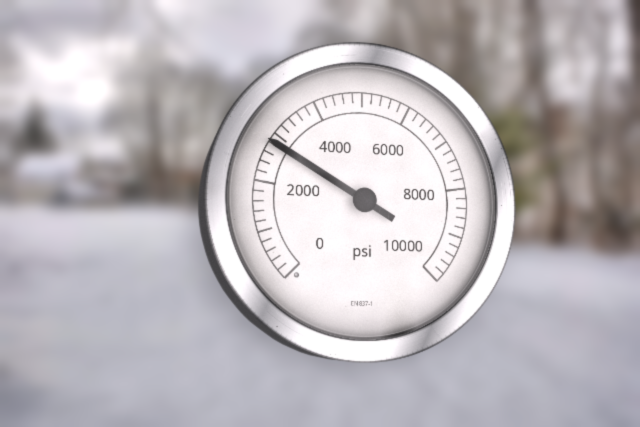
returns 2800psi
